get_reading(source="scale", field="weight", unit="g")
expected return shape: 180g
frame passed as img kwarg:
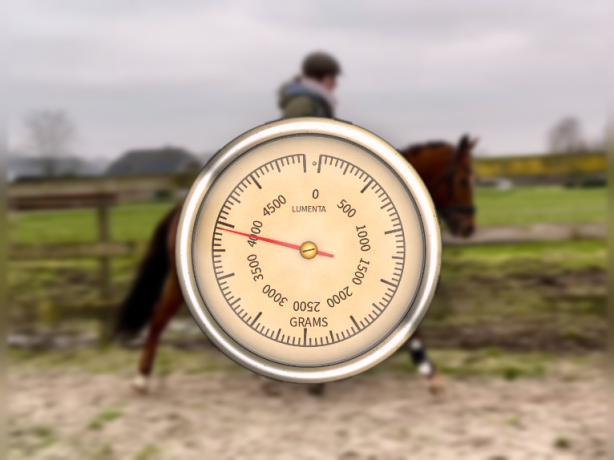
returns 3950g
